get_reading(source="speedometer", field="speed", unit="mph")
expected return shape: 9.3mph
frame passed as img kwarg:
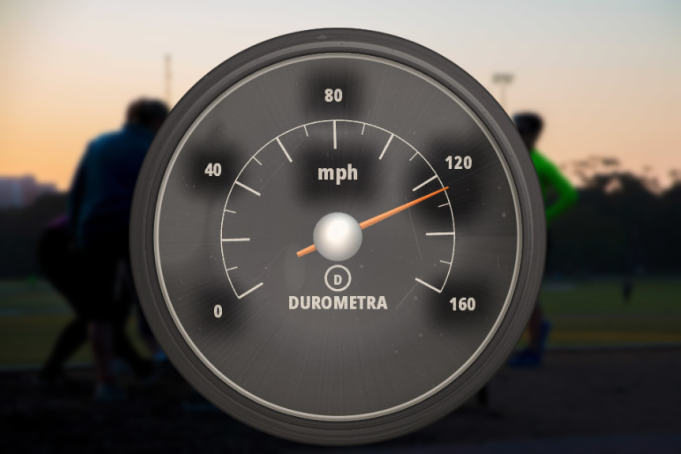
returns 125mph
